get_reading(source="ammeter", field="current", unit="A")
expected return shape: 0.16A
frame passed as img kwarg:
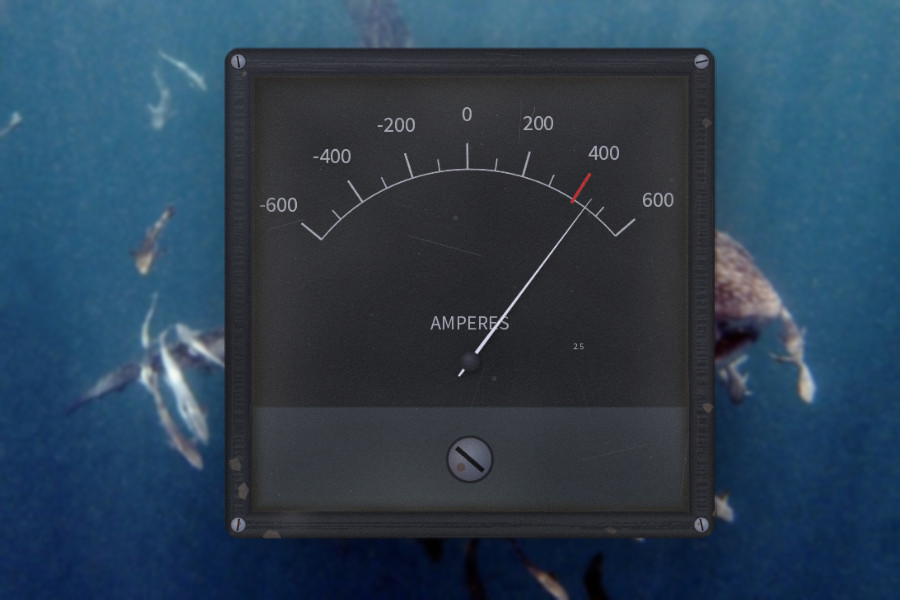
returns 450A
